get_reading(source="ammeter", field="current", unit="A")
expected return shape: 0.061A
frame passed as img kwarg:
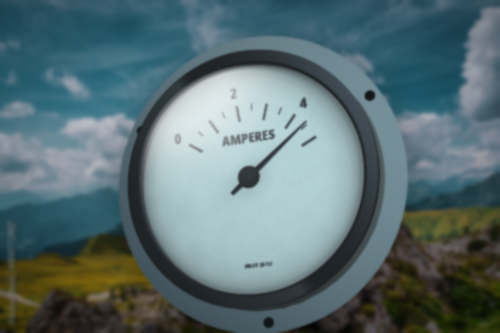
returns 4.5A
